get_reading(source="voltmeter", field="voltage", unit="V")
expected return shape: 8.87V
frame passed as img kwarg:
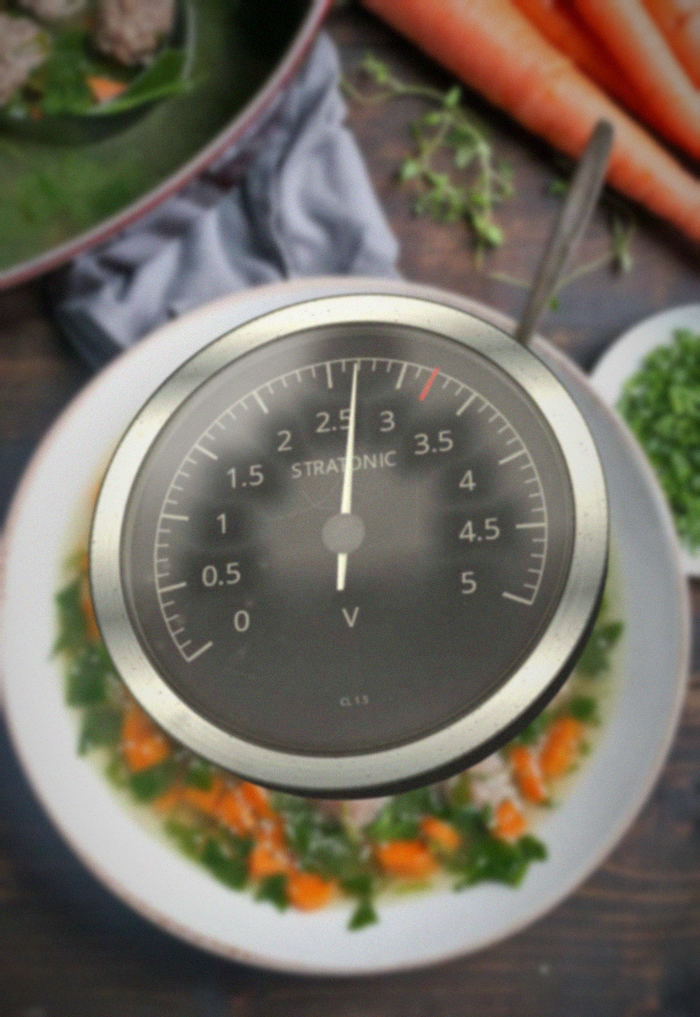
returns 2.7V
